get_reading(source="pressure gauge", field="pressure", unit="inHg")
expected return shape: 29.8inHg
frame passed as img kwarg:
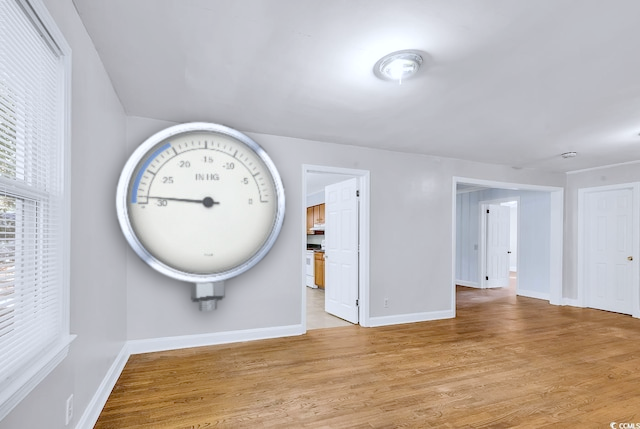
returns -29inHg
